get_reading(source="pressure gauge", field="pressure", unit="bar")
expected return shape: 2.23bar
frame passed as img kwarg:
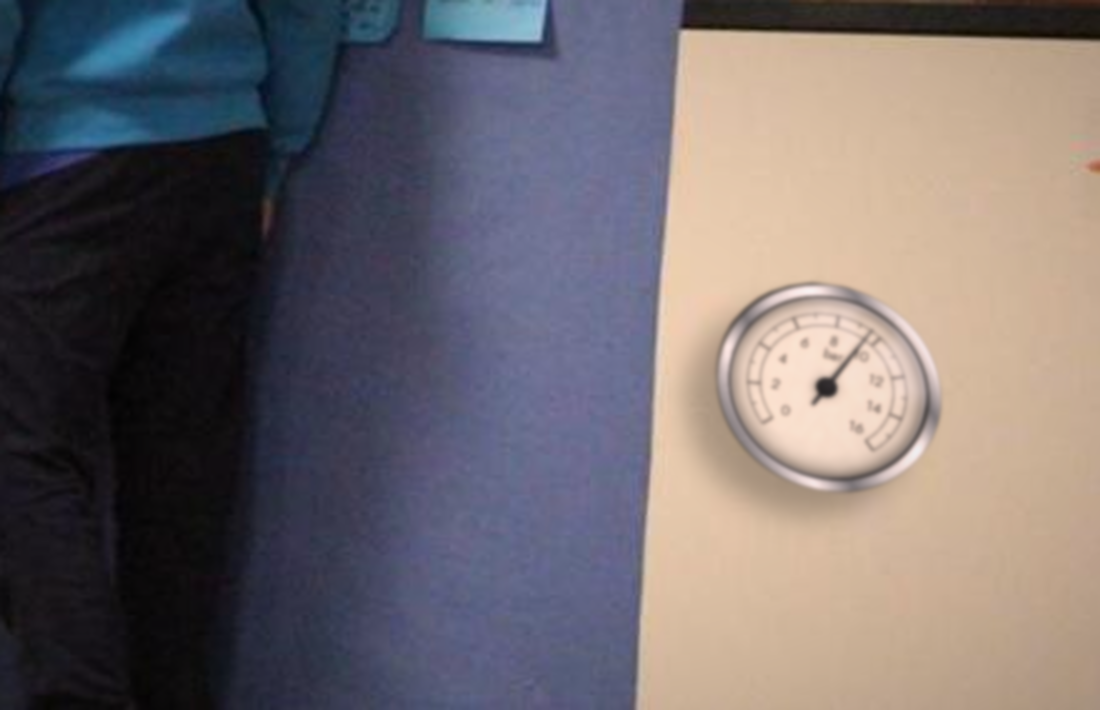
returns 9.5bar
